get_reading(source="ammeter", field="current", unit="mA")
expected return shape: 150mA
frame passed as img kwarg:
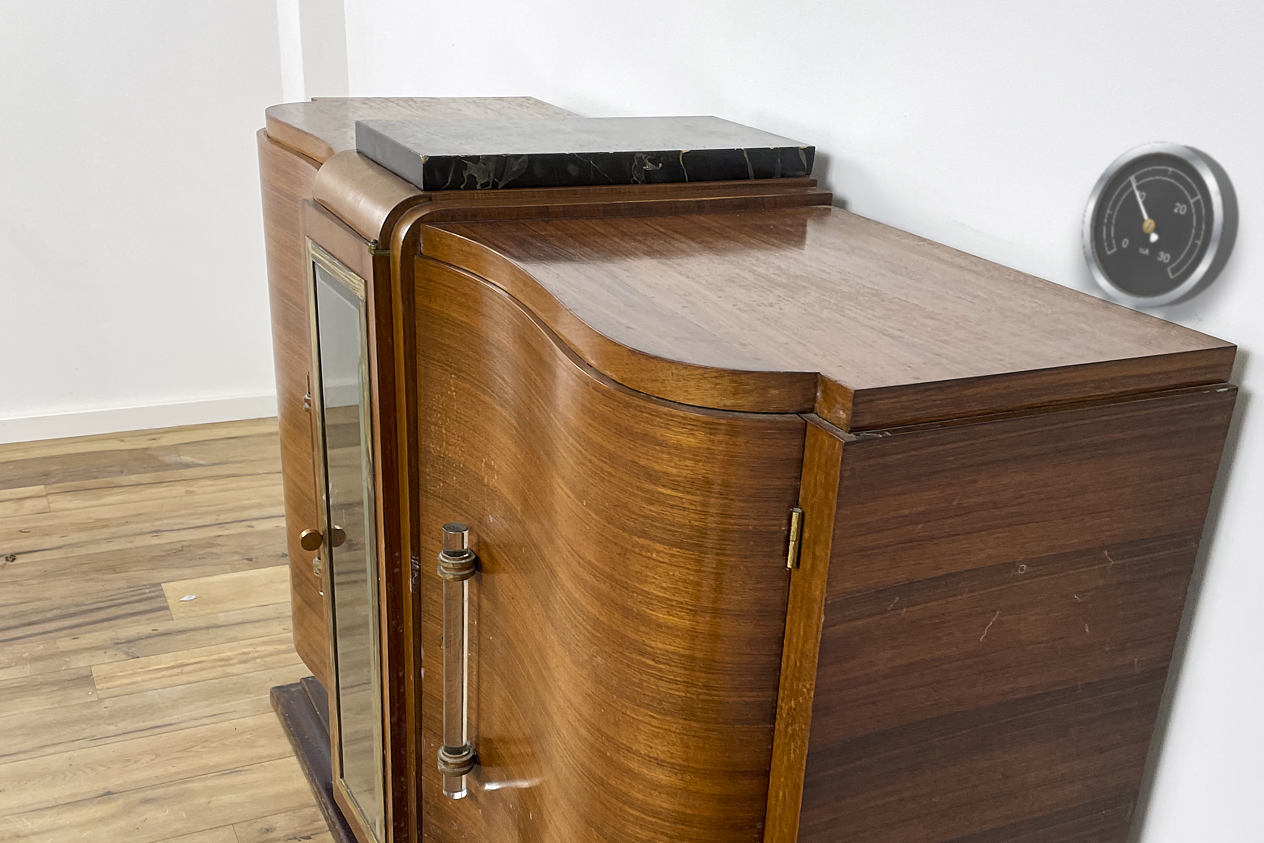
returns 10mA
